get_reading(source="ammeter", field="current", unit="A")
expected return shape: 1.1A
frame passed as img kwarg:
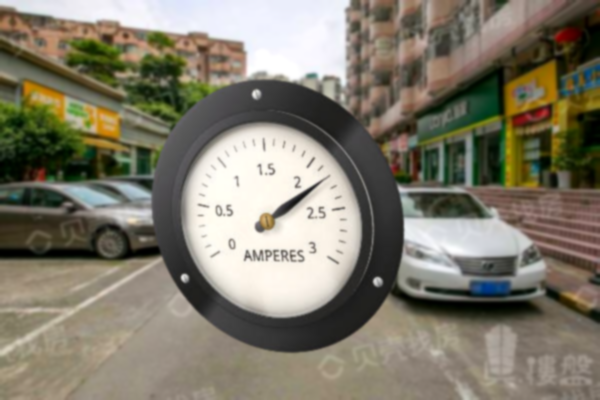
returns 2.2A
